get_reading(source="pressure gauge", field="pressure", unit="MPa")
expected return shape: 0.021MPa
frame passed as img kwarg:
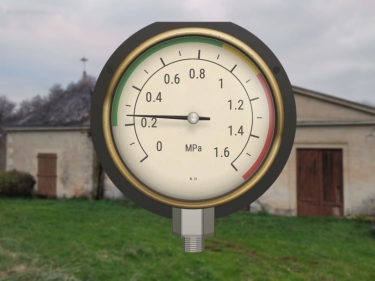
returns 0.25MPa
